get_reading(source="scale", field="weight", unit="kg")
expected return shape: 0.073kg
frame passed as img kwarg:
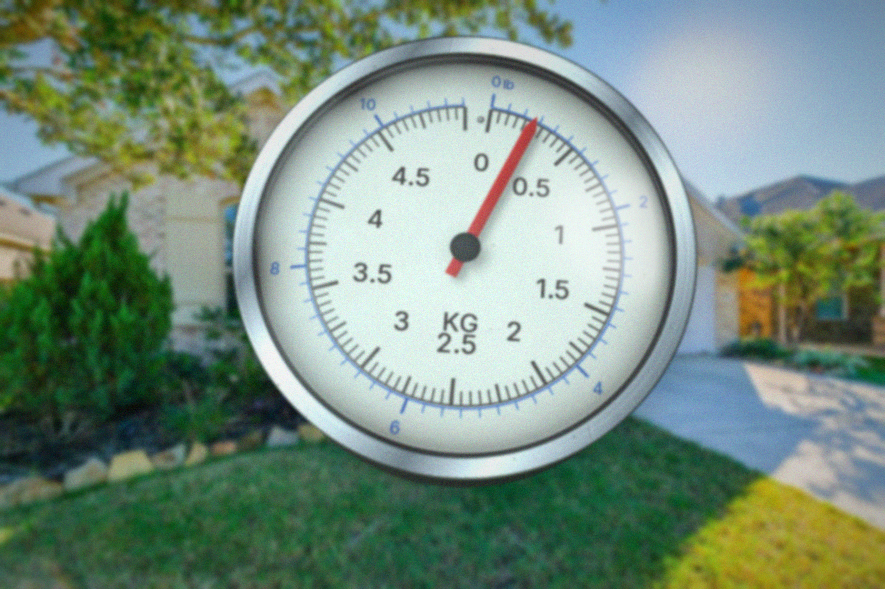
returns 0.25kg
